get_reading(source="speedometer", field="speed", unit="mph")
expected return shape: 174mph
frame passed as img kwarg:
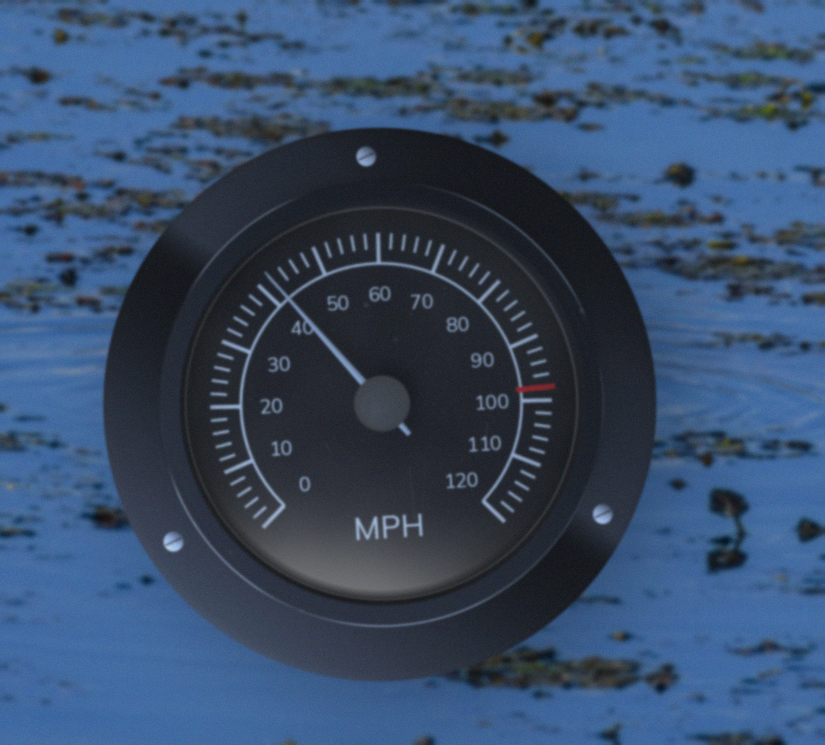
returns 42mph
